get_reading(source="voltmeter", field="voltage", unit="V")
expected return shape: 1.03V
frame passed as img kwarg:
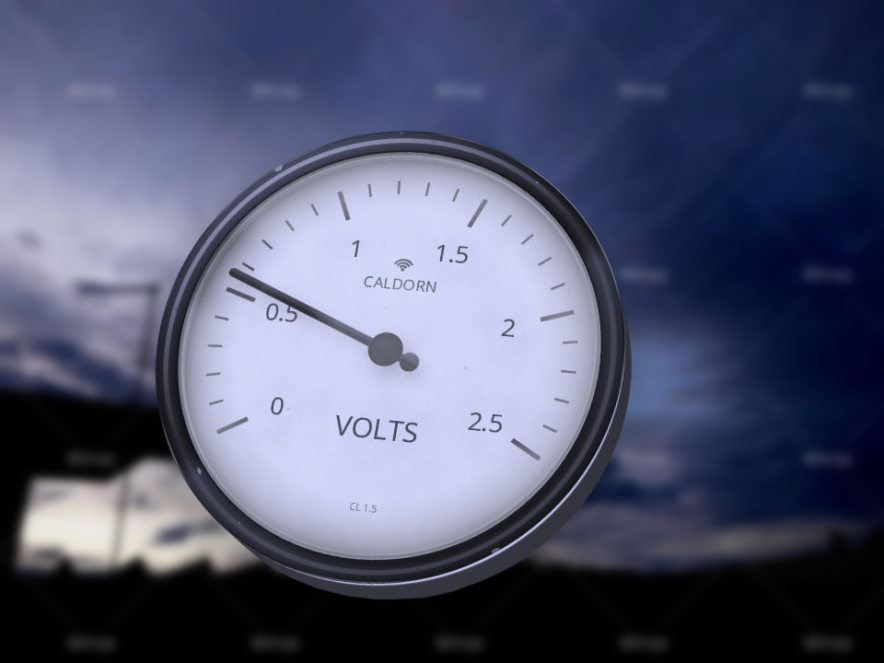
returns 0.55V
